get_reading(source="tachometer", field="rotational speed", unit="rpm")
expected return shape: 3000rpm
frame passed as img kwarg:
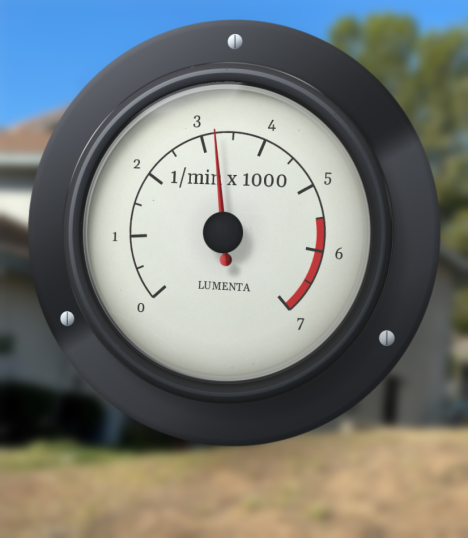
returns 3250rpm
